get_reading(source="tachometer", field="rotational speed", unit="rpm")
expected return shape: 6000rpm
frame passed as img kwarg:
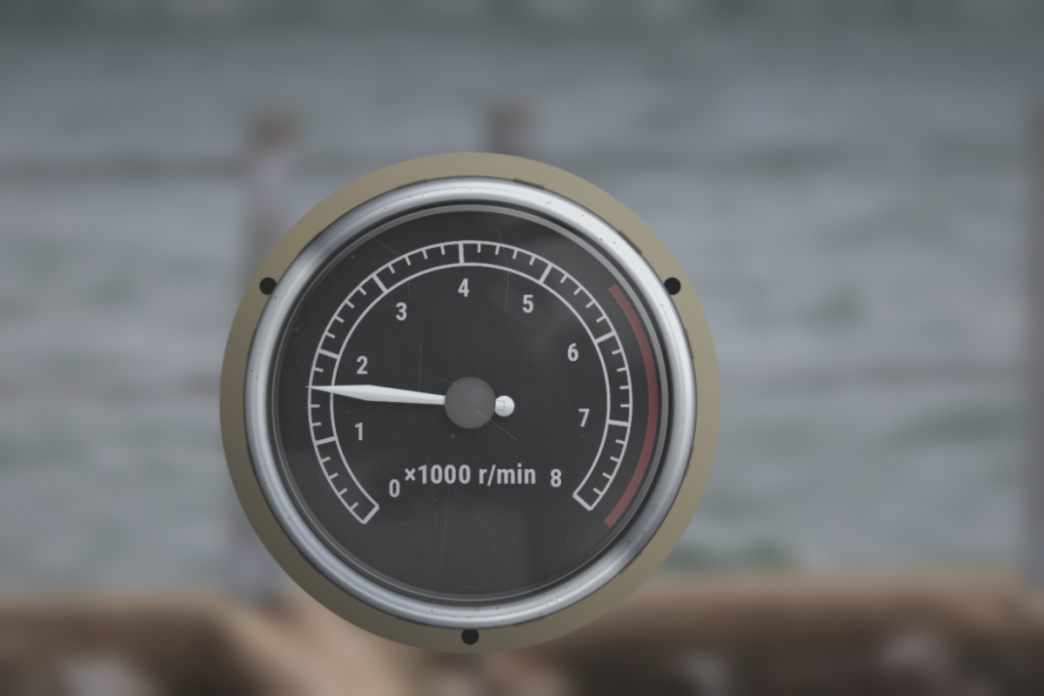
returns 1600rpm
